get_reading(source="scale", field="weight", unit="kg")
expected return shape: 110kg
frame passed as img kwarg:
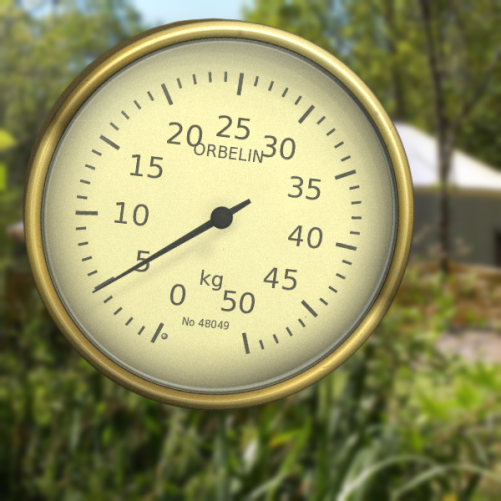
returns 5kg
